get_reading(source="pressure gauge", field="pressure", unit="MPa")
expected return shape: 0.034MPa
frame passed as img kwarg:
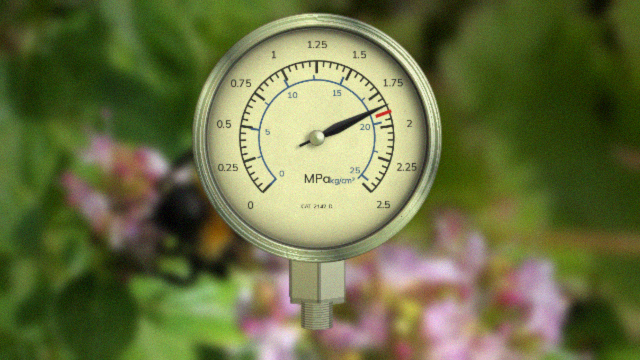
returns 1.85MPa
